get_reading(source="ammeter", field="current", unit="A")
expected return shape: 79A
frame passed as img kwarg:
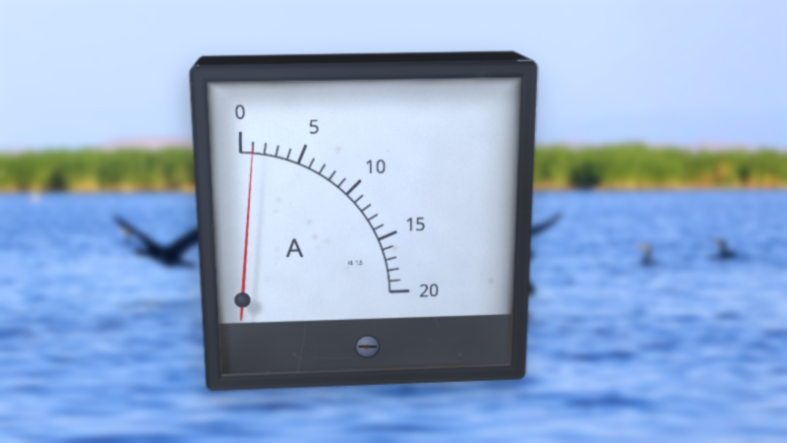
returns 1A
